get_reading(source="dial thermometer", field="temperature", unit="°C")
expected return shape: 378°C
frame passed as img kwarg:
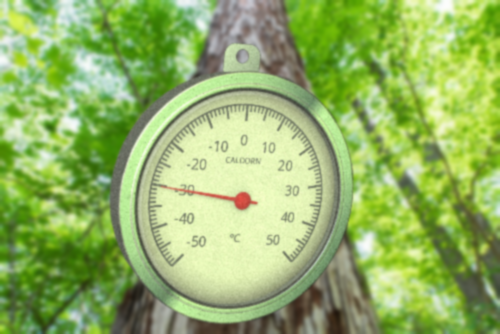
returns -30°C
